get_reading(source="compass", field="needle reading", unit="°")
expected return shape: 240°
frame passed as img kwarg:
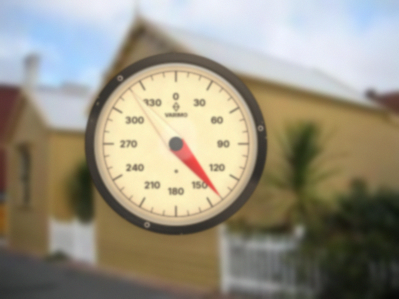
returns 140°
